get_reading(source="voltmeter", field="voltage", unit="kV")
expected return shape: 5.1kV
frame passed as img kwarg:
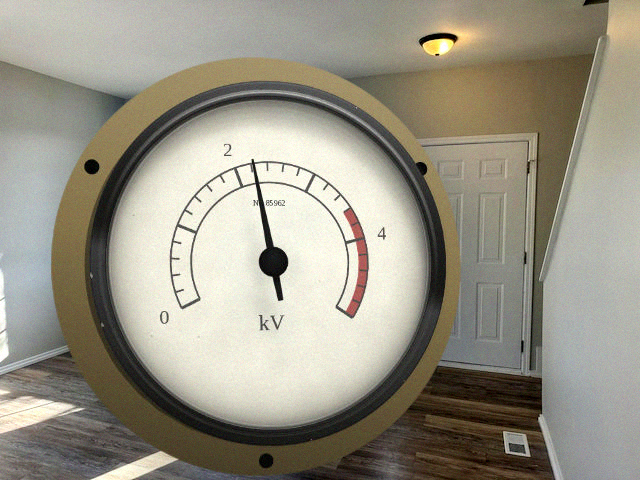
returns 2.2kV
